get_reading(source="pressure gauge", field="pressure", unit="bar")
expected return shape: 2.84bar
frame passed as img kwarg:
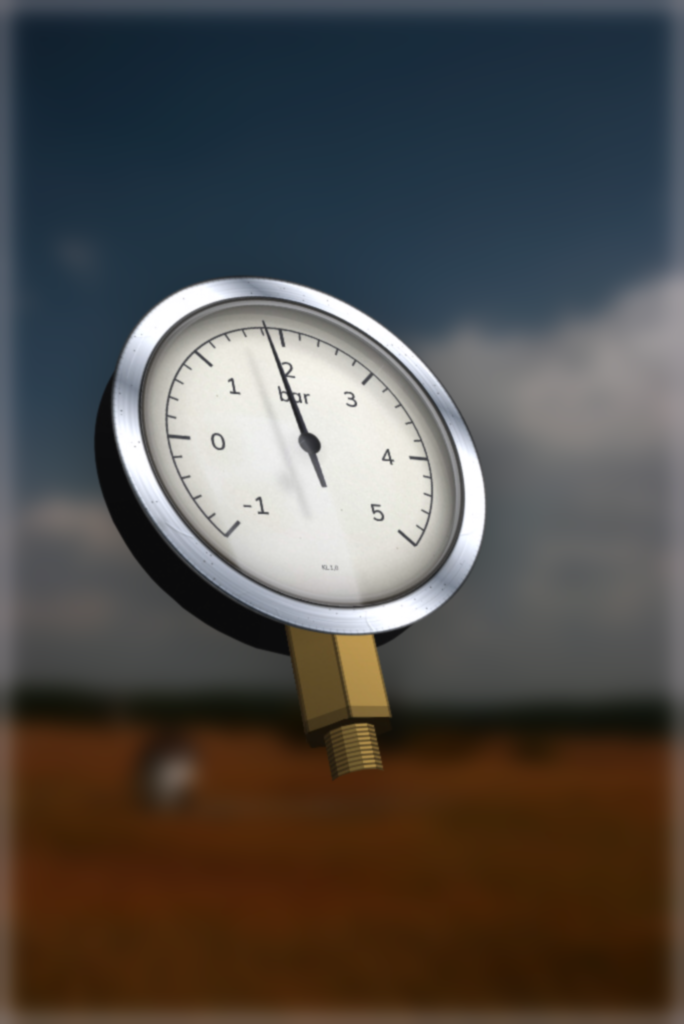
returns 1.8bar
